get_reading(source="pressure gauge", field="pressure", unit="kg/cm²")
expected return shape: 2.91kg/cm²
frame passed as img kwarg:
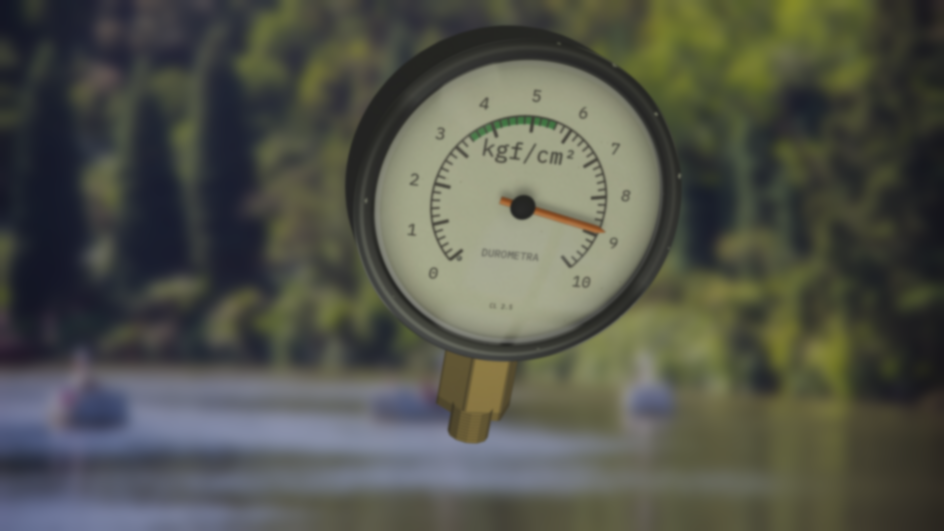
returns 8.8kg/cm²
